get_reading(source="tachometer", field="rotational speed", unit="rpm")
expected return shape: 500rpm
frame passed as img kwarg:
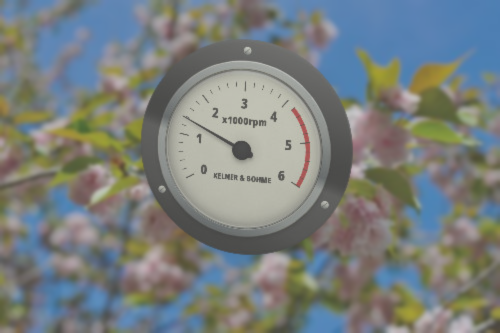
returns 1400rpm
